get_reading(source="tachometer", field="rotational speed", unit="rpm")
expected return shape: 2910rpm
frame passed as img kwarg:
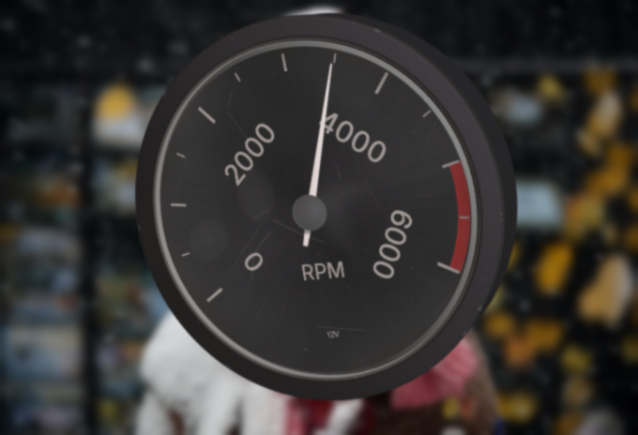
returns 3500rpm
